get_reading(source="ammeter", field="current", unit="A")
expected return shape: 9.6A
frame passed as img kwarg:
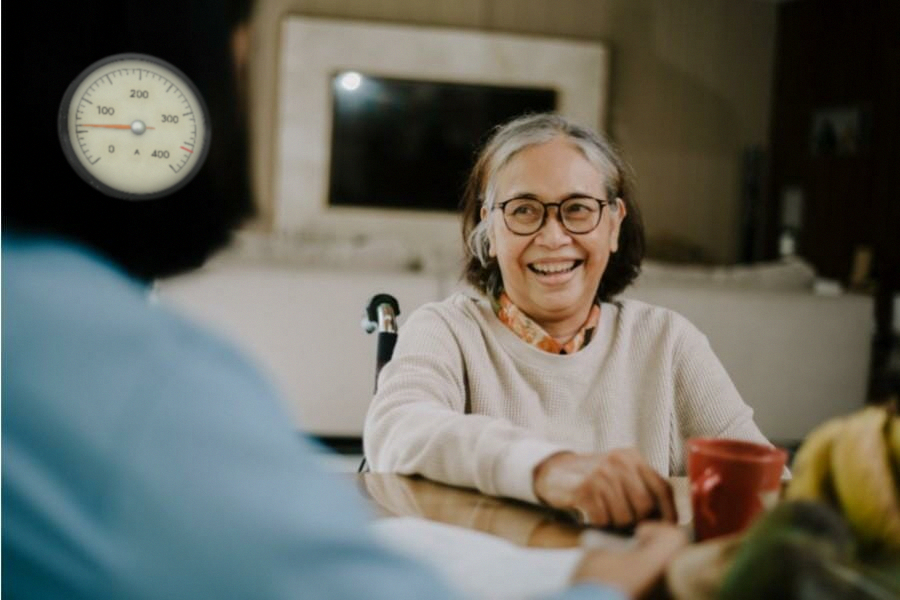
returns 60A
